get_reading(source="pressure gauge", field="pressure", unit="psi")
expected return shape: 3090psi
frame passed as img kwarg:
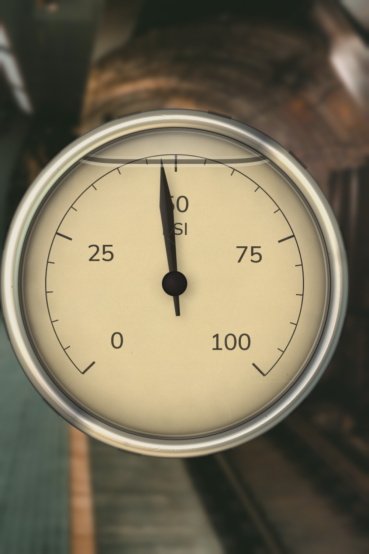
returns 47.5psi
